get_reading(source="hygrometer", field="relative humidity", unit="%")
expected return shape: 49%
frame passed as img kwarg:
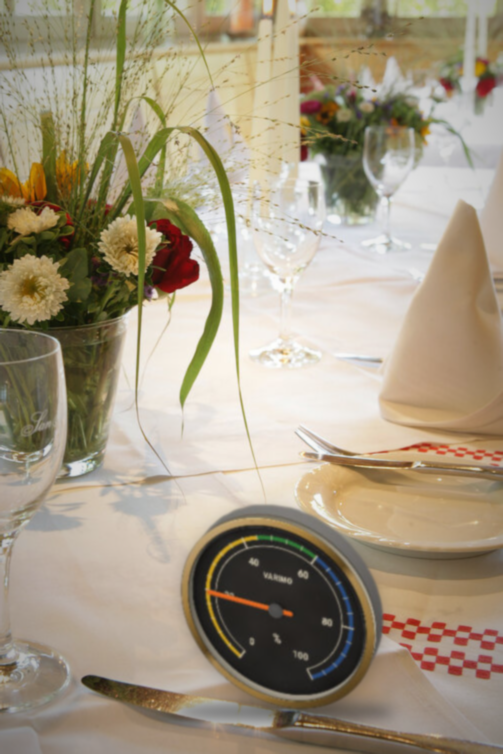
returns 20%
